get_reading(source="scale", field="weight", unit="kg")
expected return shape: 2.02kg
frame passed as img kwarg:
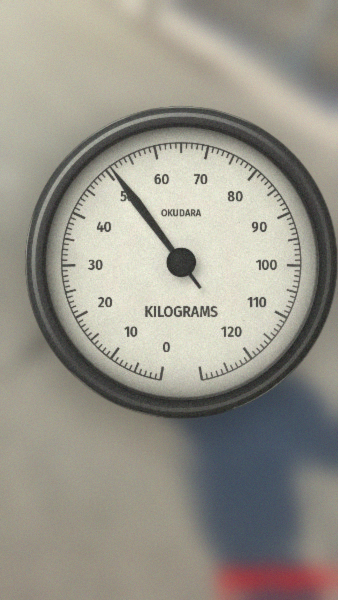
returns 51kg
